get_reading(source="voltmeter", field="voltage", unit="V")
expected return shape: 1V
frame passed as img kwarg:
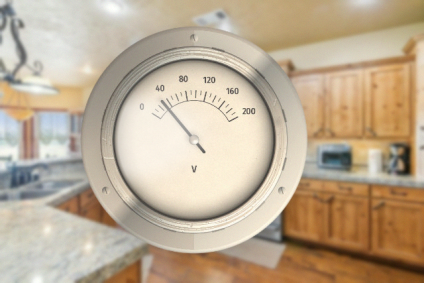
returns 30V
